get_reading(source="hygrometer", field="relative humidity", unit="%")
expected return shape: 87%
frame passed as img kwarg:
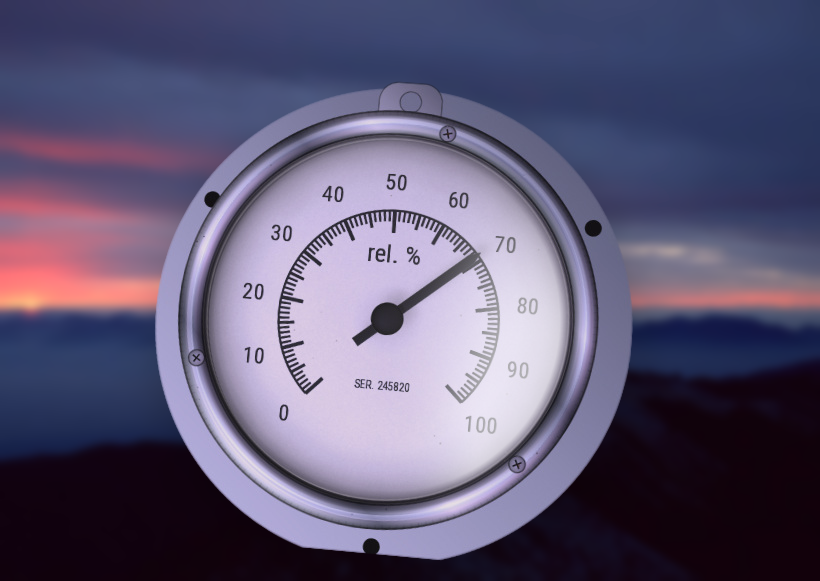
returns 69%
